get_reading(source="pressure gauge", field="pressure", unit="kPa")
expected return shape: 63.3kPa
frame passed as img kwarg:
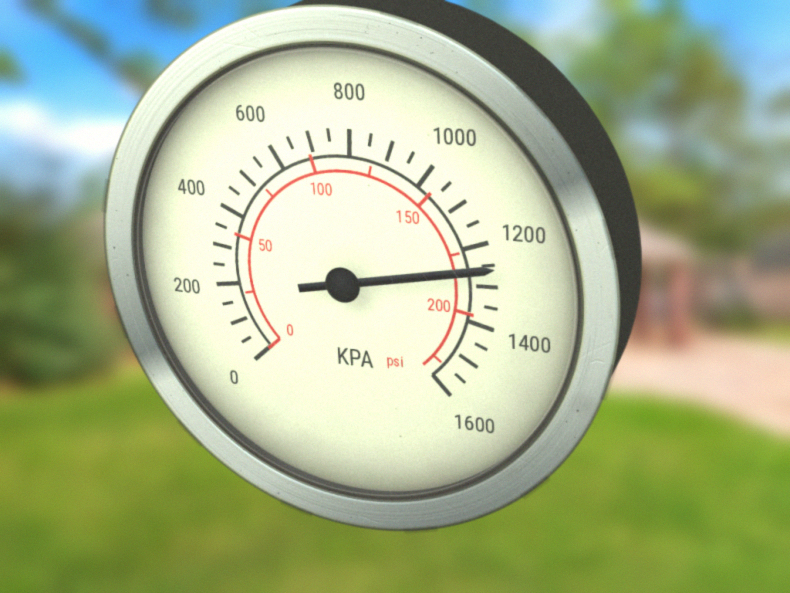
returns 1250kPa
